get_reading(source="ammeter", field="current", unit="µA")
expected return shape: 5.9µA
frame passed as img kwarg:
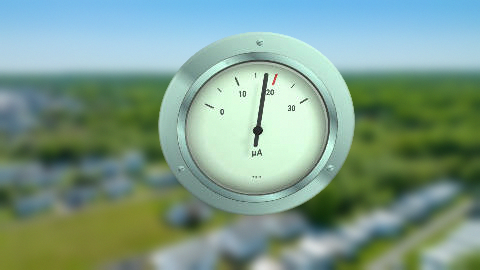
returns 17.5µA
